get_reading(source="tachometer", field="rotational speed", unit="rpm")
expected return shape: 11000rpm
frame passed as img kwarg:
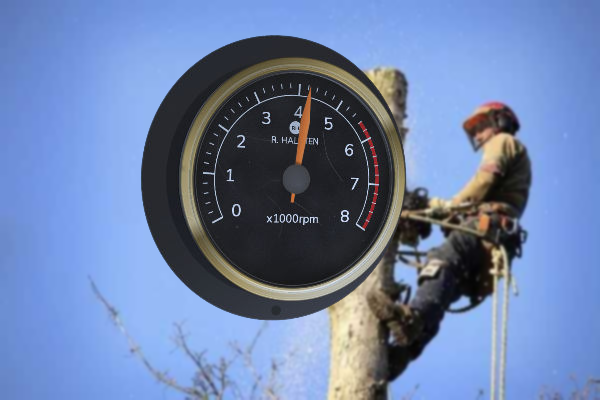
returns 4200rpm
